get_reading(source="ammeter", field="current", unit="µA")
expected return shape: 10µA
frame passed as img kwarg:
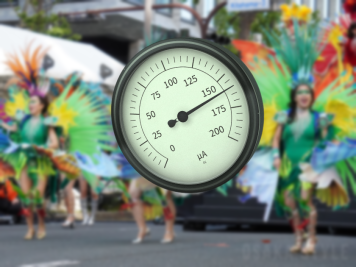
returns 160µA
